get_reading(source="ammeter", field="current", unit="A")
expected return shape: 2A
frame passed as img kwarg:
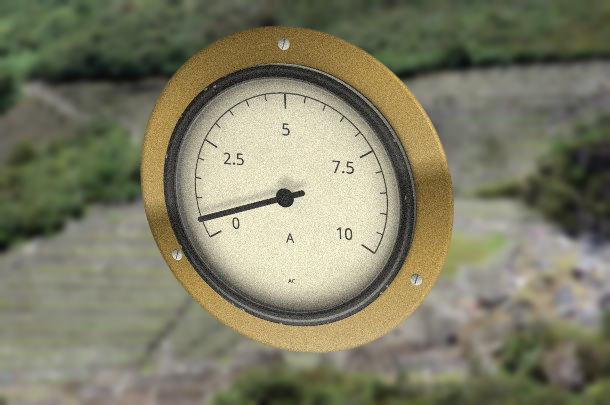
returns 0.5A
